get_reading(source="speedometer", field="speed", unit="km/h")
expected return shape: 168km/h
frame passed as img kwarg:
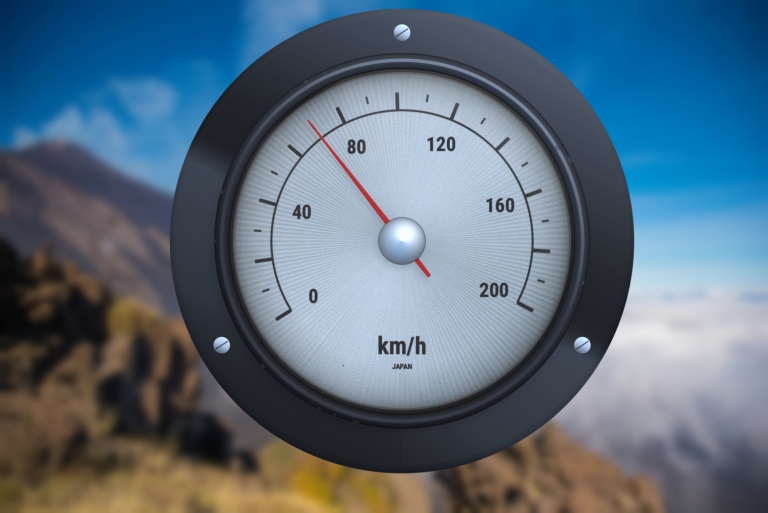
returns 70km/h
